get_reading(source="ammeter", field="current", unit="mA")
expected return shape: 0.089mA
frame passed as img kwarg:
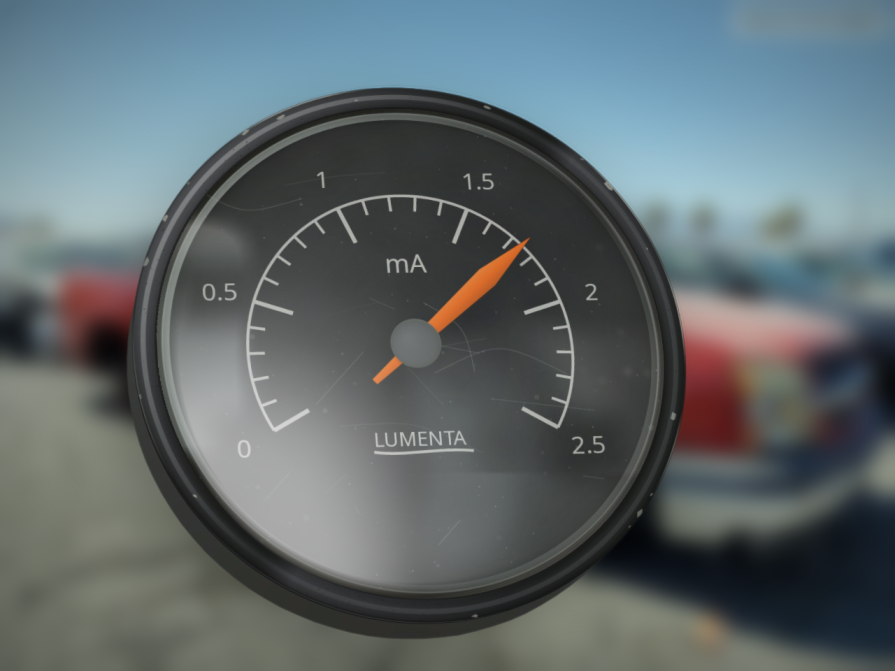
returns 1.75mA
